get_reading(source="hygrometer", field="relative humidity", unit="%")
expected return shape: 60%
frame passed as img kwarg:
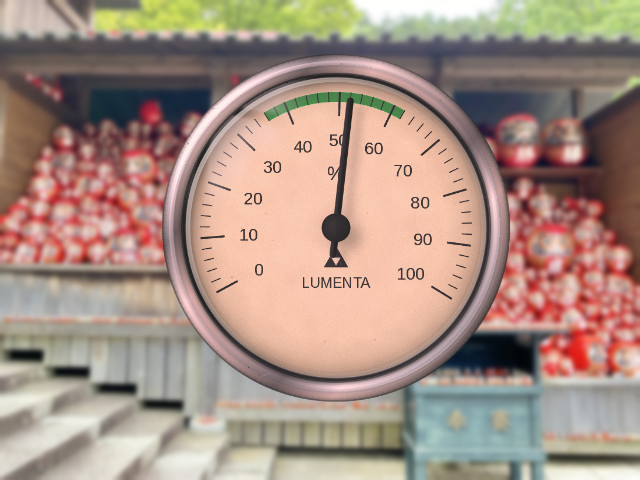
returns 52%
